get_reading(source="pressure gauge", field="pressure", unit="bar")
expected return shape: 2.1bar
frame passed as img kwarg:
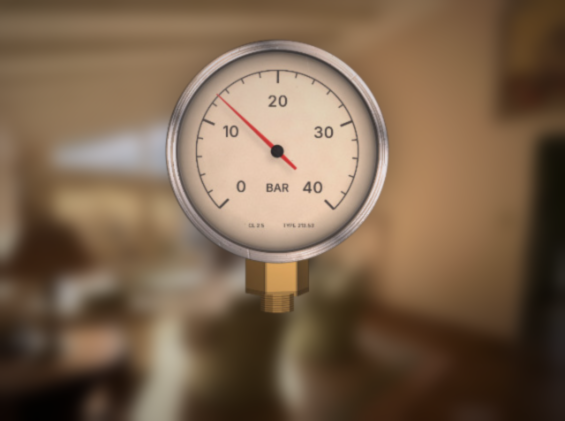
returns 13bar
